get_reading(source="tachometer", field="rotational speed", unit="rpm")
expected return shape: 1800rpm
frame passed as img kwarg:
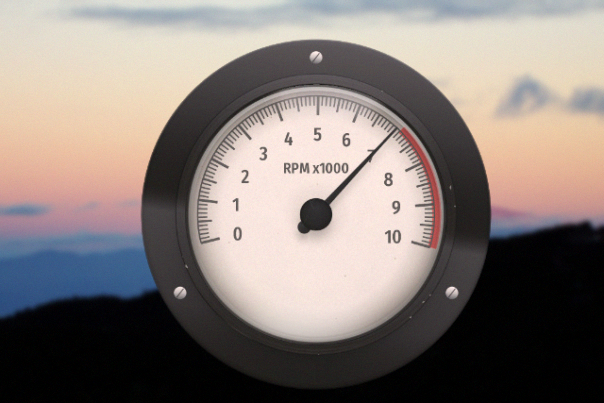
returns 7000rpm
